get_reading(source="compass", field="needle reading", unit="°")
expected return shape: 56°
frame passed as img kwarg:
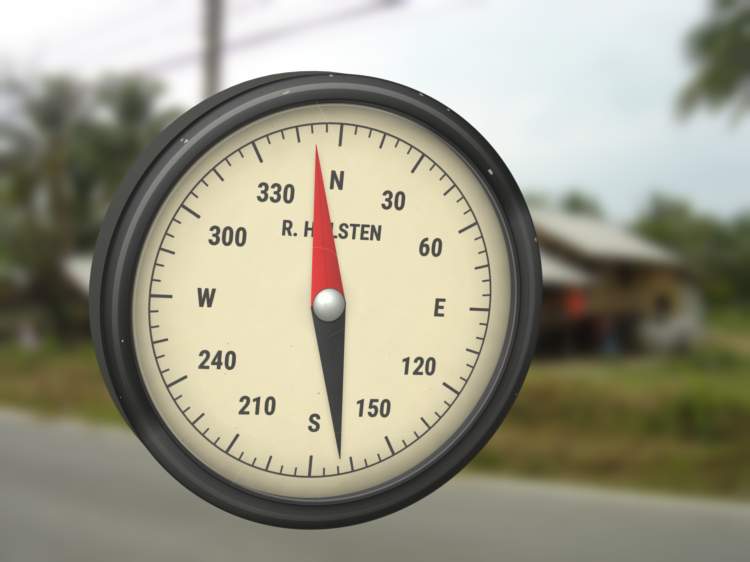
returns 350°
